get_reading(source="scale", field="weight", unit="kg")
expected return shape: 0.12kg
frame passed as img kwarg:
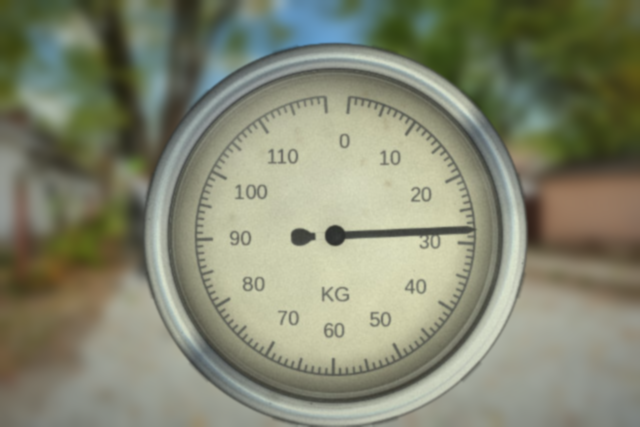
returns 28kg
